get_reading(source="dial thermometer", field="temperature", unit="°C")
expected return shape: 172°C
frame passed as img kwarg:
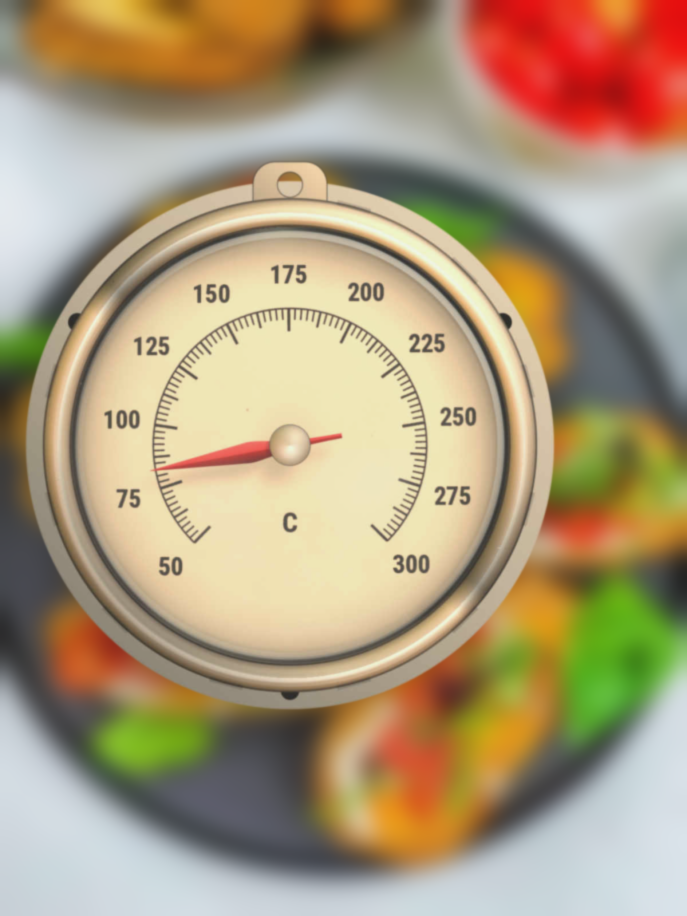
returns 82.5°C
